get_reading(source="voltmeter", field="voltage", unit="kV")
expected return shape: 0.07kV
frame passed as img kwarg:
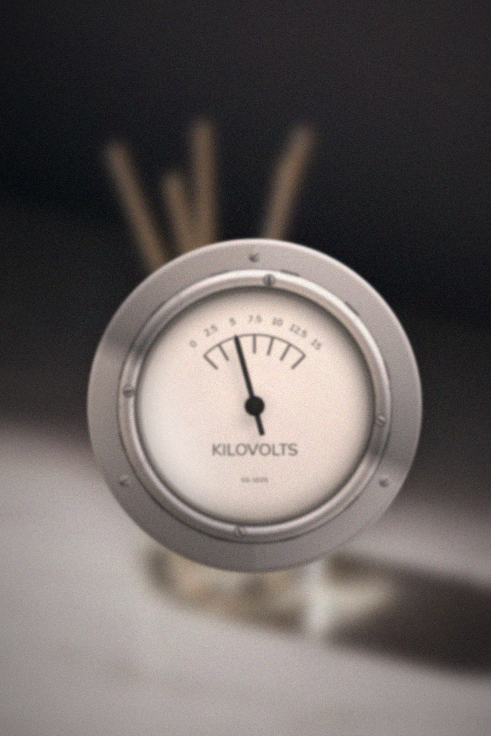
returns 5kV
